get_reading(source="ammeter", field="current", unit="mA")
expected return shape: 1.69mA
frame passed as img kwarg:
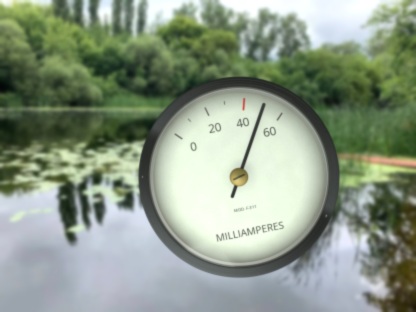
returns 50mA
